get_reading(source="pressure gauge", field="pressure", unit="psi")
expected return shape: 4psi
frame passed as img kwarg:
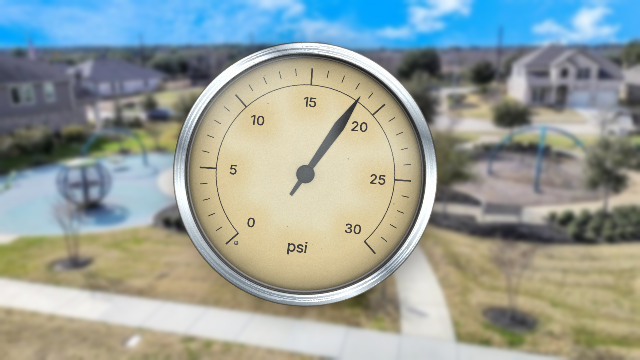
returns 18.5psi
